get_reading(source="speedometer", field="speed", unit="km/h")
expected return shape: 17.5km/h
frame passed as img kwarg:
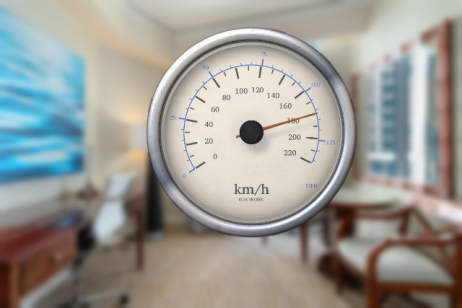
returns 180km/h
